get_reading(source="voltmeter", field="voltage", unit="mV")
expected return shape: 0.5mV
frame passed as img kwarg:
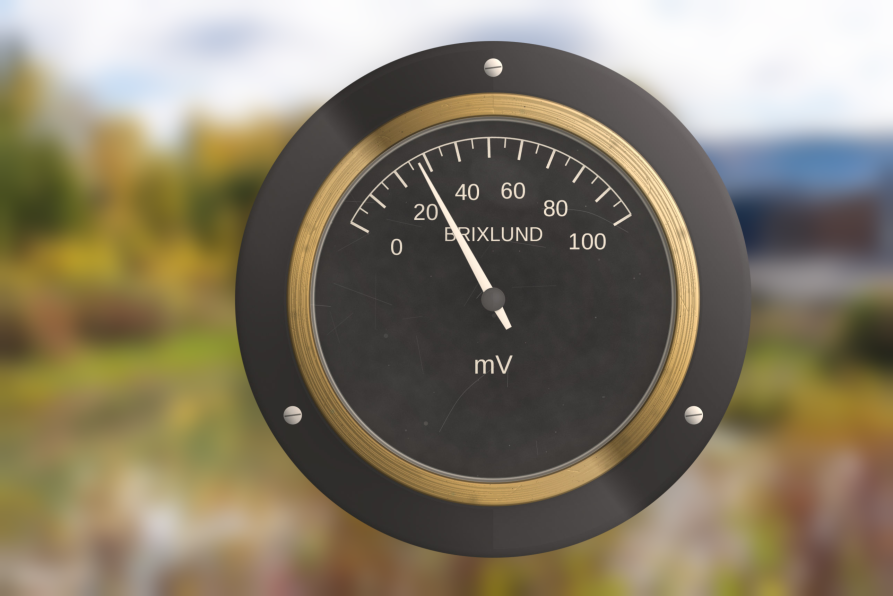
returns 27.5mV
